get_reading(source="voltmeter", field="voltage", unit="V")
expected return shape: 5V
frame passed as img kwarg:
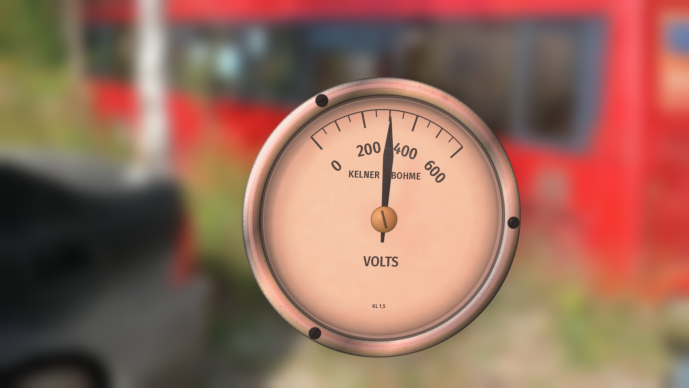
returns 300V
